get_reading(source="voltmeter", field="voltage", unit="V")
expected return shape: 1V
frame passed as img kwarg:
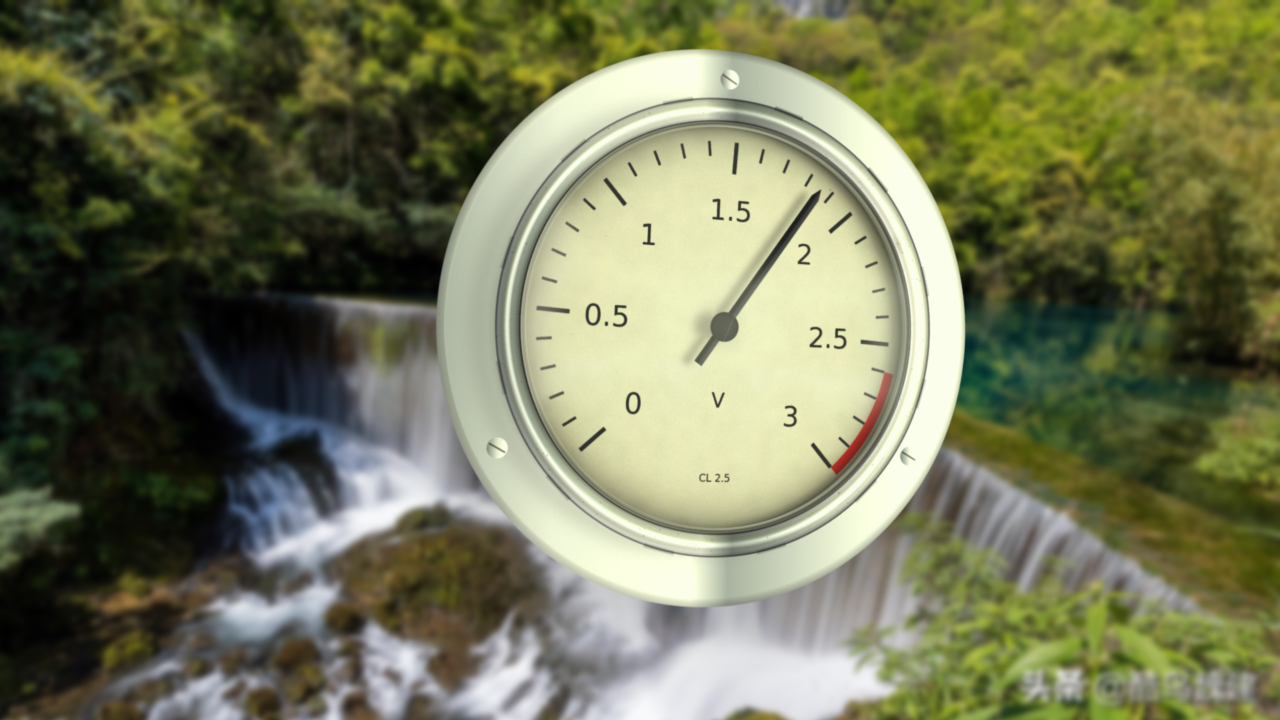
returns 1.85V
